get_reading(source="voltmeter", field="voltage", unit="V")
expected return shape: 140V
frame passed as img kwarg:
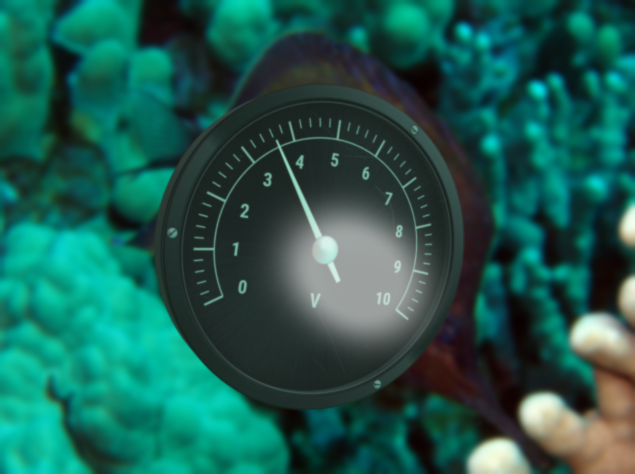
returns 3.6V
